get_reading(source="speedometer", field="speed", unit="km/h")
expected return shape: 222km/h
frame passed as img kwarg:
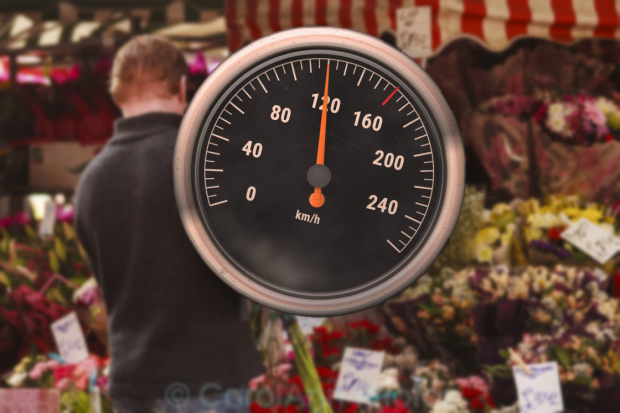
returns 120km/h
